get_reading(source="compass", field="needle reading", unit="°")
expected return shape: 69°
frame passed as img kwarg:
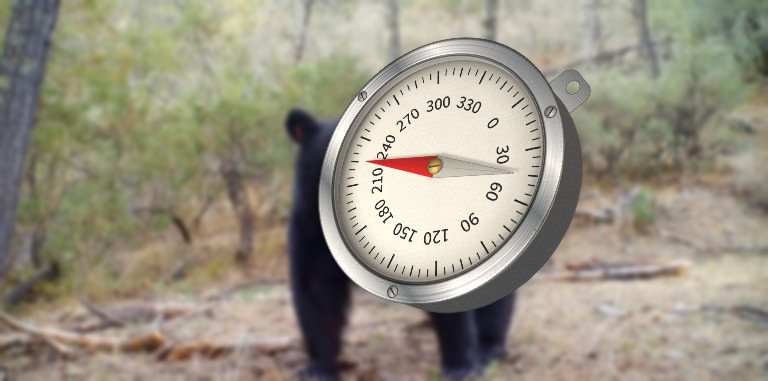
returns 225°
